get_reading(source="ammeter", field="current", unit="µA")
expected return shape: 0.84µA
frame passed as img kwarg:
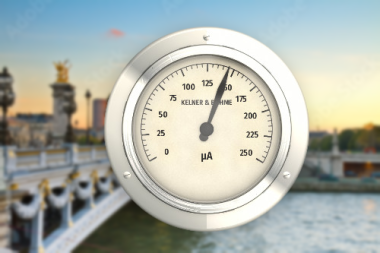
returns 145µA
